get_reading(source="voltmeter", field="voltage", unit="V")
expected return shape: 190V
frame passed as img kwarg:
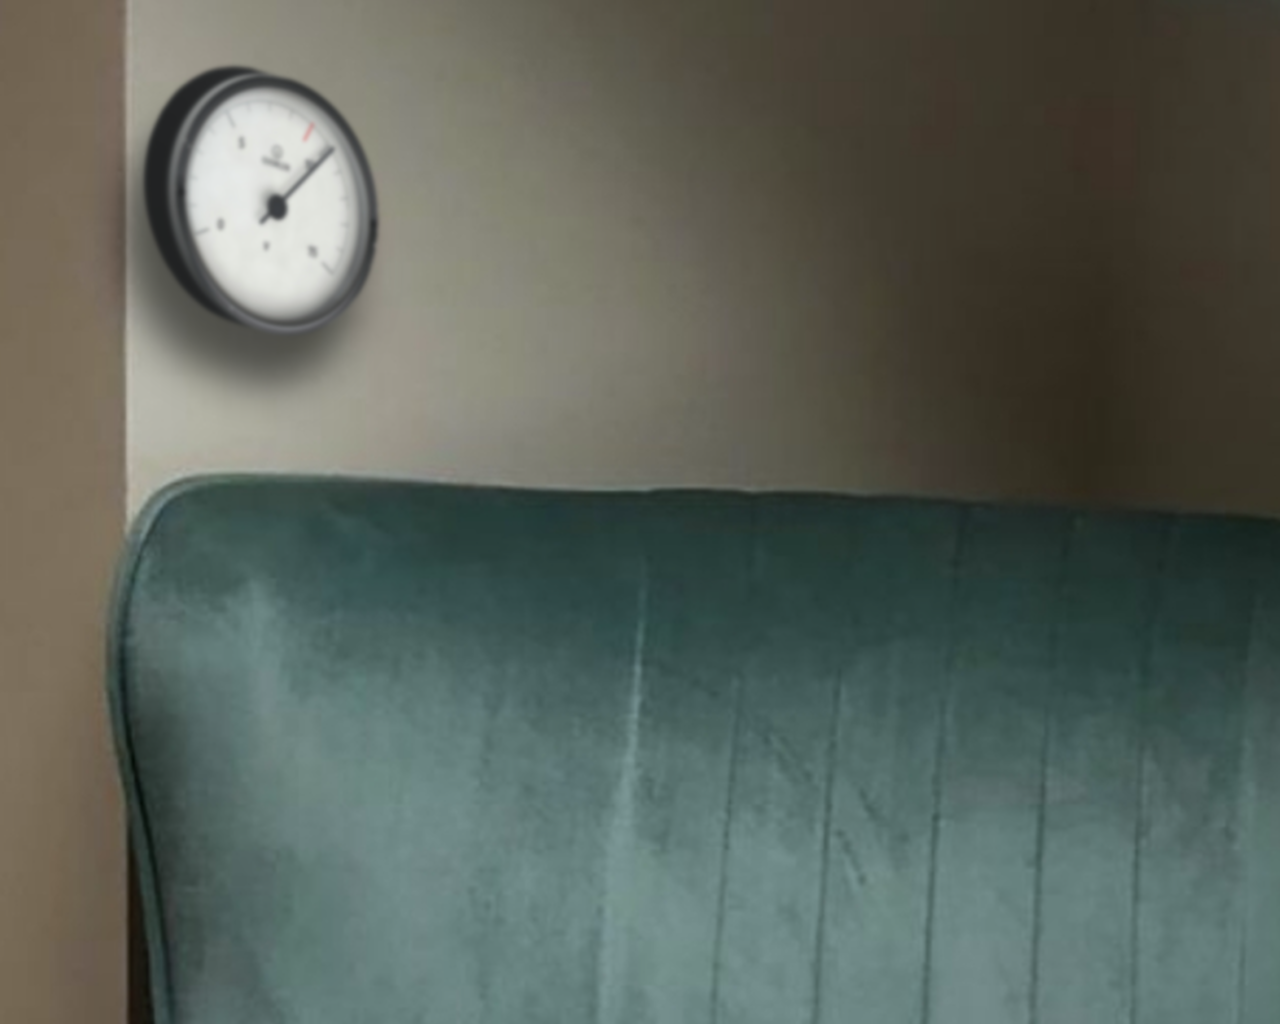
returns 10V
